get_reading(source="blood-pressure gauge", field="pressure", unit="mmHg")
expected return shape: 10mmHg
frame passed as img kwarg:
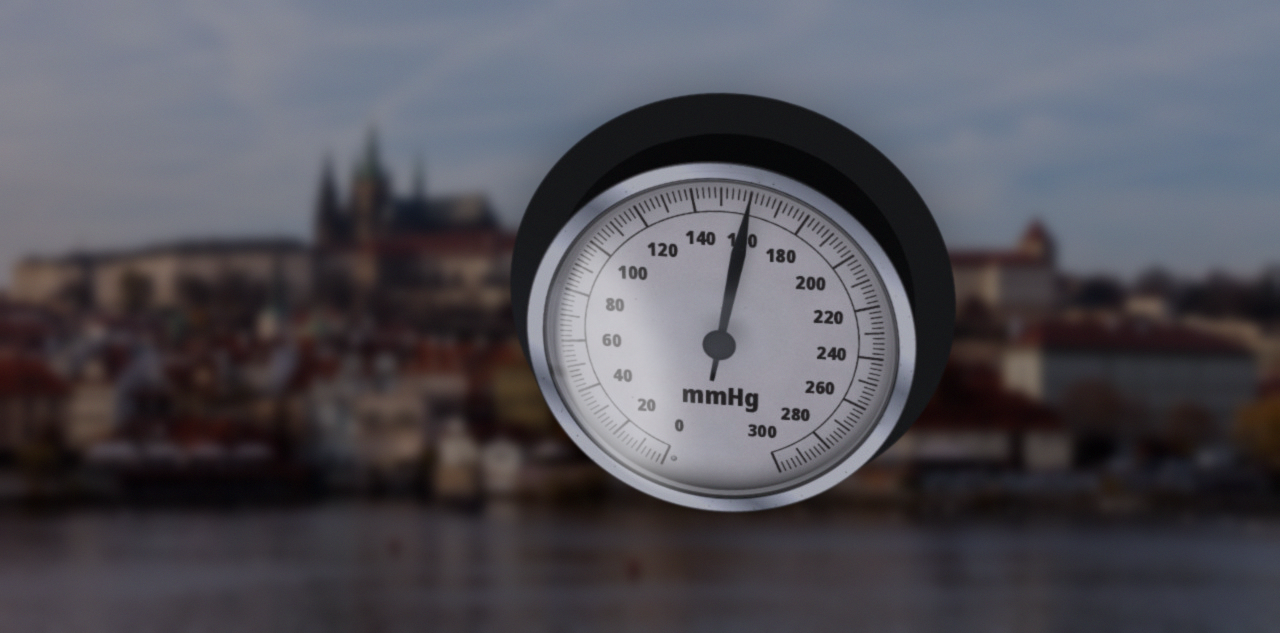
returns 160mmHg
